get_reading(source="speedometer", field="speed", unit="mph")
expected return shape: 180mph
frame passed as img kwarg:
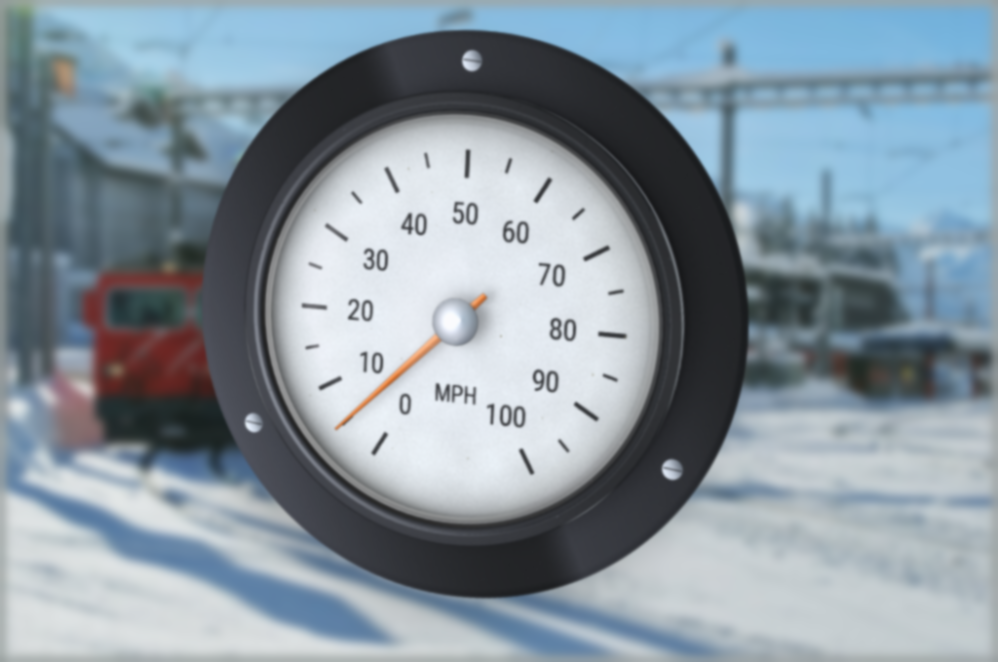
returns 5mph
